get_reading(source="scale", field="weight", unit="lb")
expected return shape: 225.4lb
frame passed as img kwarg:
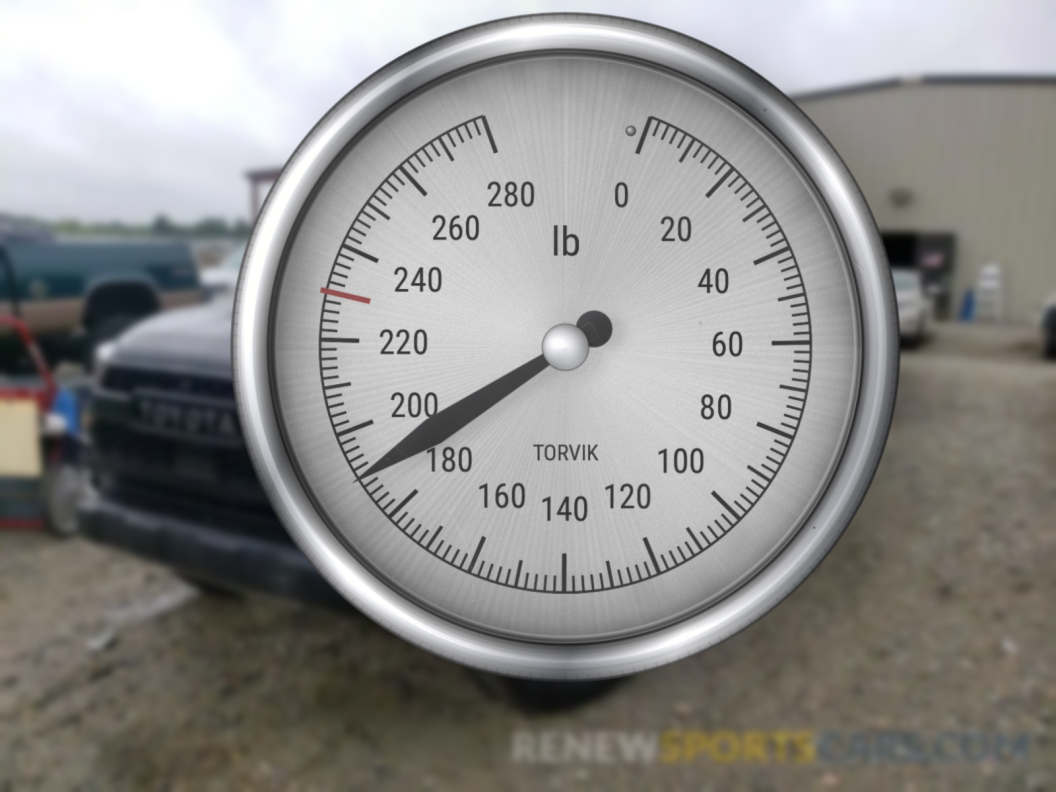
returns 190lb
